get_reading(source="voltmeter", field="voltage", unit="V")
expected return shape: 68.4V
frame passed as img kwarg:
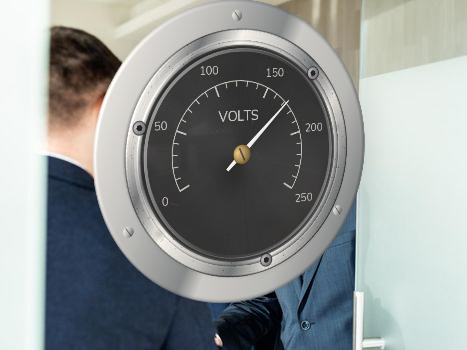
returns 170V
